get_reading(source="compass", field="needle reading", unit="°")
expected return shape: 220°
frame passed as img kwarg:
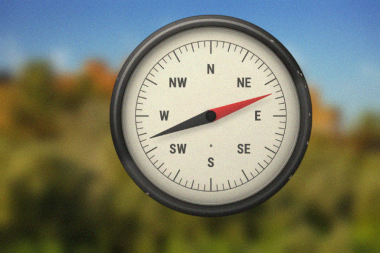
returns 70°
